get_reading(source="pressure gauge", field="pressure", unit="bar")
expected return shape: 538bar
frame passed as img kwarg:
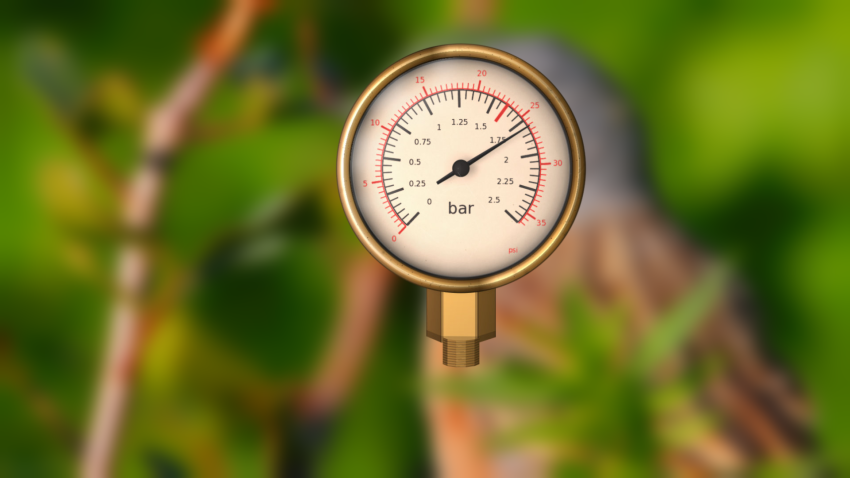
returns 1.8bar
